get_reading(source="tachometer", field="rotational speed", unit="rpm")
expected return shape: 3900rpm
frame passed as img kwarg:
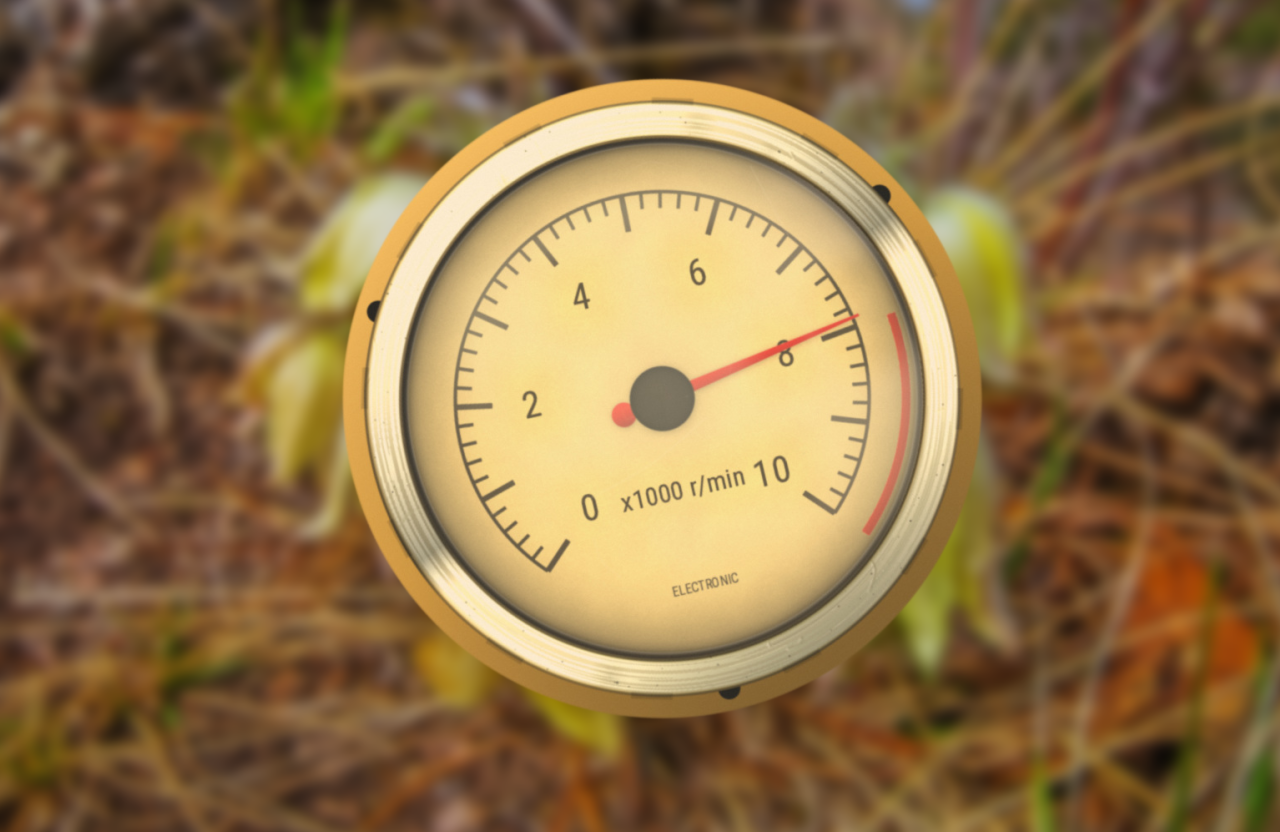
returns 7900rpm
